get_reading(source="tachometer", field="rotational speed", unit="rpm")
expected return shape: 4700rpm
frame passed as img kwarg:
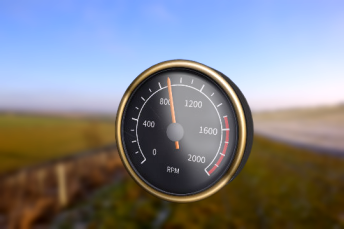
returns 900rpm
